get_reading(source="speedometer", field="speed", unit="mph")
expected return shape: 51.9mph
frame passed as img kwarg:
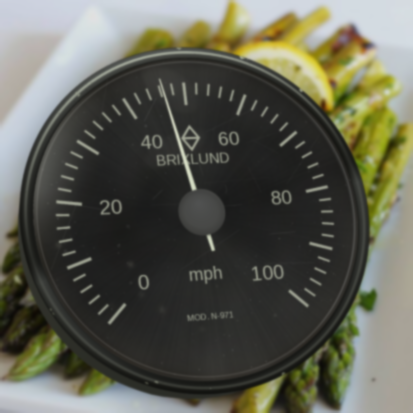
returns 46mph
